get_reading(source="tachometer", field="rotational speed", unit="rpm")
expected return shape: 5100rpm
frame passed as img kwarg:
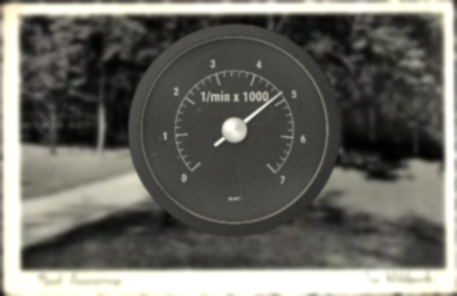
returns 4800rpm
